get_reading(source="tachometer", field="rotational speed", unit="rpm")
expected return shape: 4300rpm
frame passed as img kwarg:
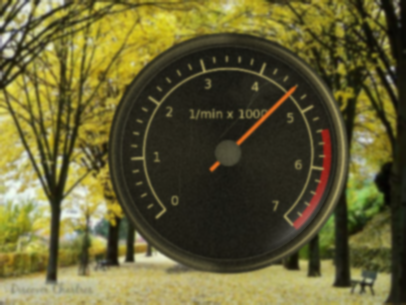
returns 4600rpm
